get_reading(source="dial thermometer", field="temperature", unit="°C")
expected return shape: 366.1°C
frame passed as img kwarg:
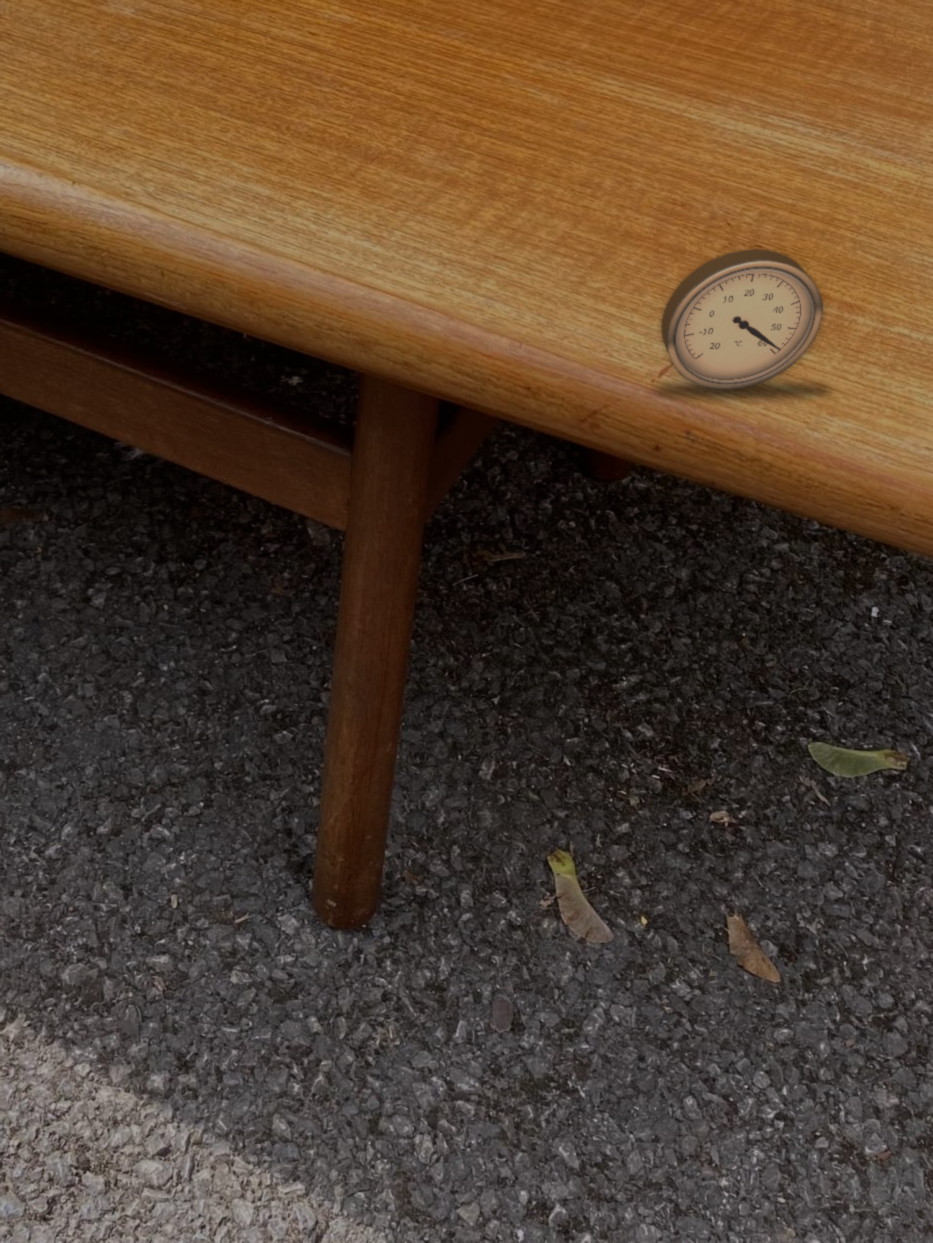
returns 58°C
